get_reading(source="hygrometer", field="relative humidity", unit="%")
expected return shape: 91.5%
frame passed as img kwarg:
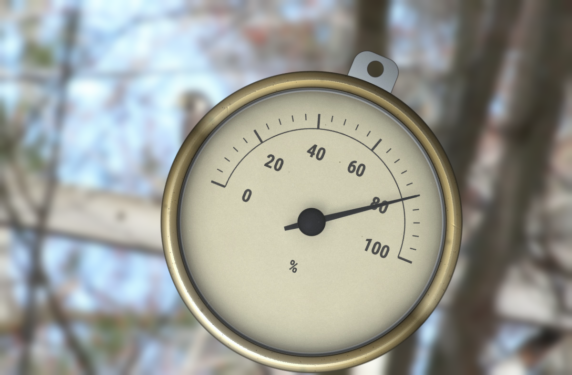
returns 80%
